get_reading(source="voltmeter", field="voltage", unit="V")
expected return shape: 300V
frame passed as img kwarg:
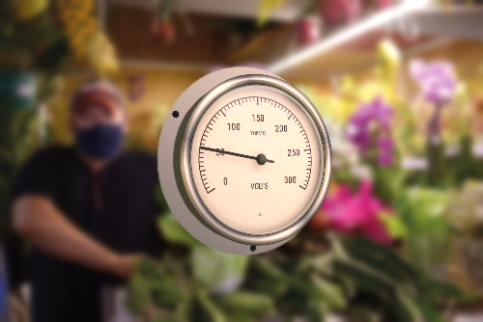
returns 50V
